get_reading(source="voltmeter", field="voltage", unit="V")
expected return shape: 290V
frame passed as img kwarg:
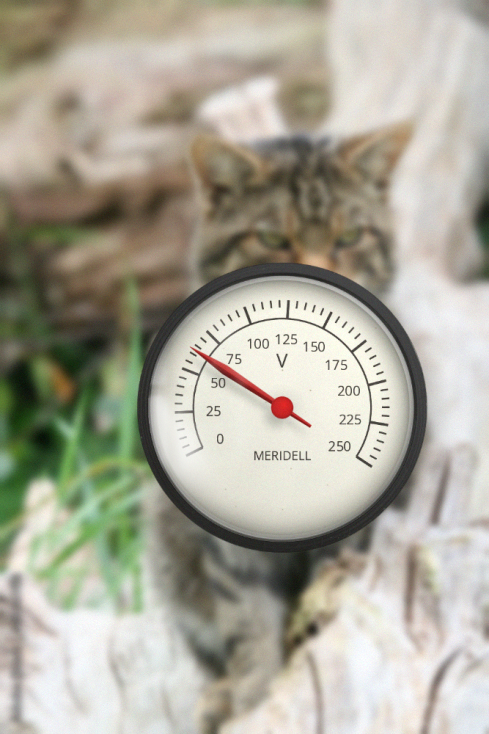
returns 62.5V
